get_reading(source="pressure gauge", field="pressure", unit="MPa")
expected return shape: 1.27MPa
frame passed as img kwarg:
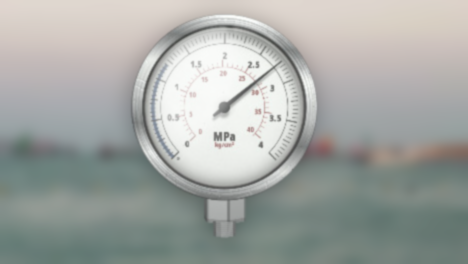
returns 2.75MPa
